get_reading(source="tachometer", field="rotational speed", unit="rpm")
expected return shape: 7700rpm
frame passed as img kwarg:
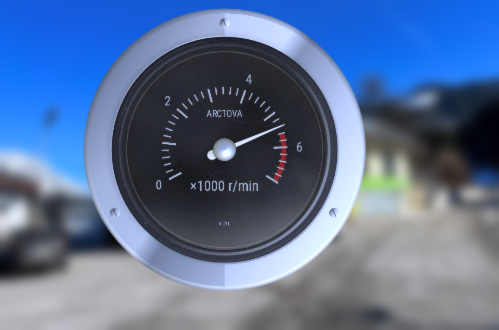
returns 5400rpm
